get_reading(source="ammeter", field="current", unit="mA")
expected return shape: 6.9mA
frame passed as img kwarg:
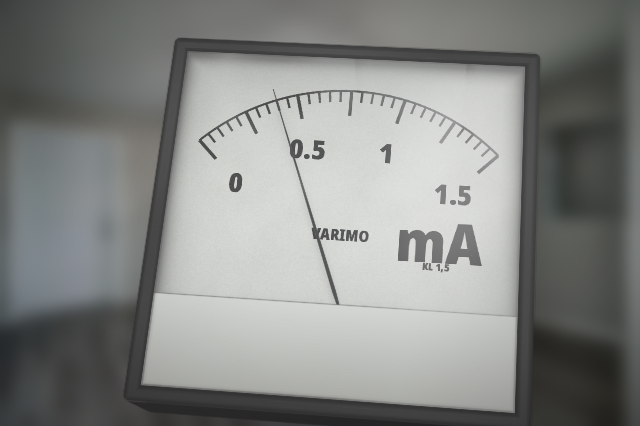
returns 0.4mA
